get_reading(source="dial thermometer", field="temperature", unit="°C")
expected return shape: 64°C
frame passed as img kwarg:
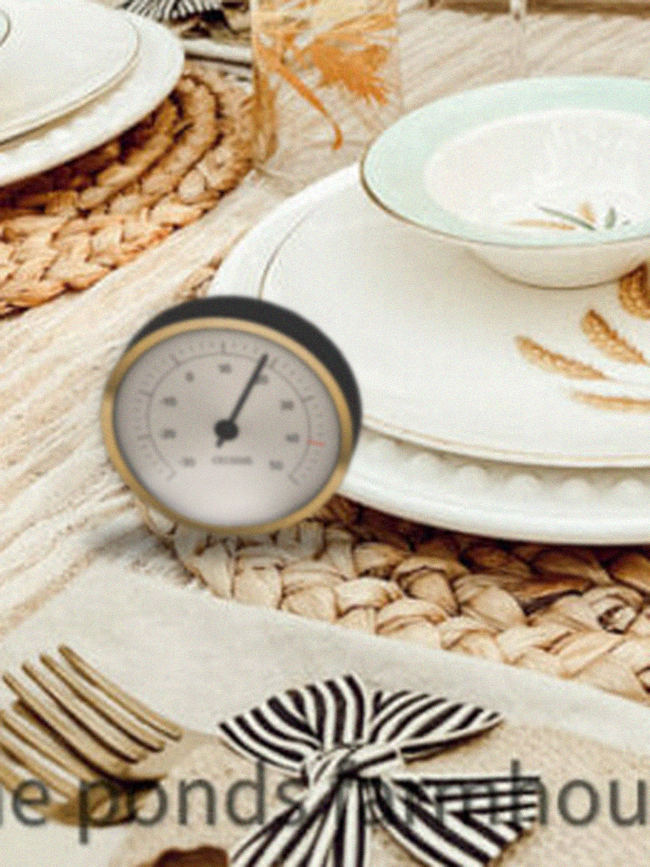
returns 18°C
